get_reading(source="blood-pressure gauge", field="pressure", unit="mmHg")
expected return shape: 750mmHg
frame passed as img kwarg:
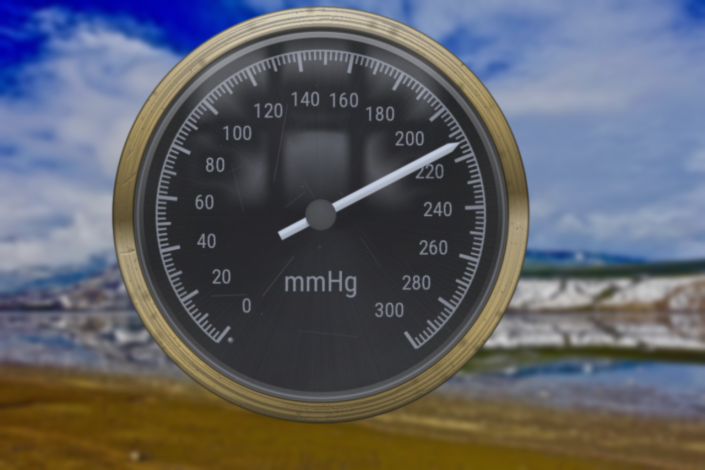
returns 214mmHg
